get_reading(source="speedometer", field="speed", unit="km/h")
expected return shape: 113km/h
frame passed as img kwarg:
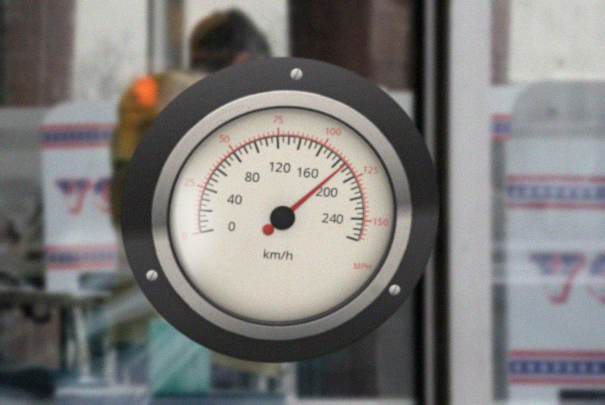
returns 185km/h
